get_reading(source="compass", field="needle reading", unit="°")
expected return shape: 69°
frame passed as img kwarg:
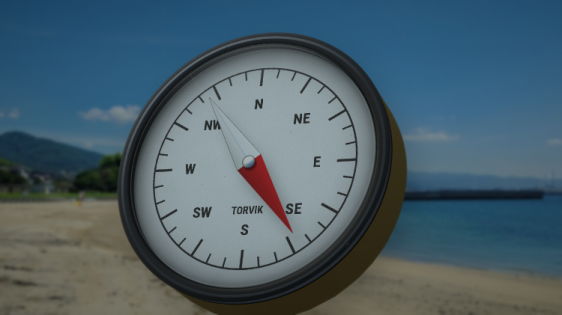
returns 145°
